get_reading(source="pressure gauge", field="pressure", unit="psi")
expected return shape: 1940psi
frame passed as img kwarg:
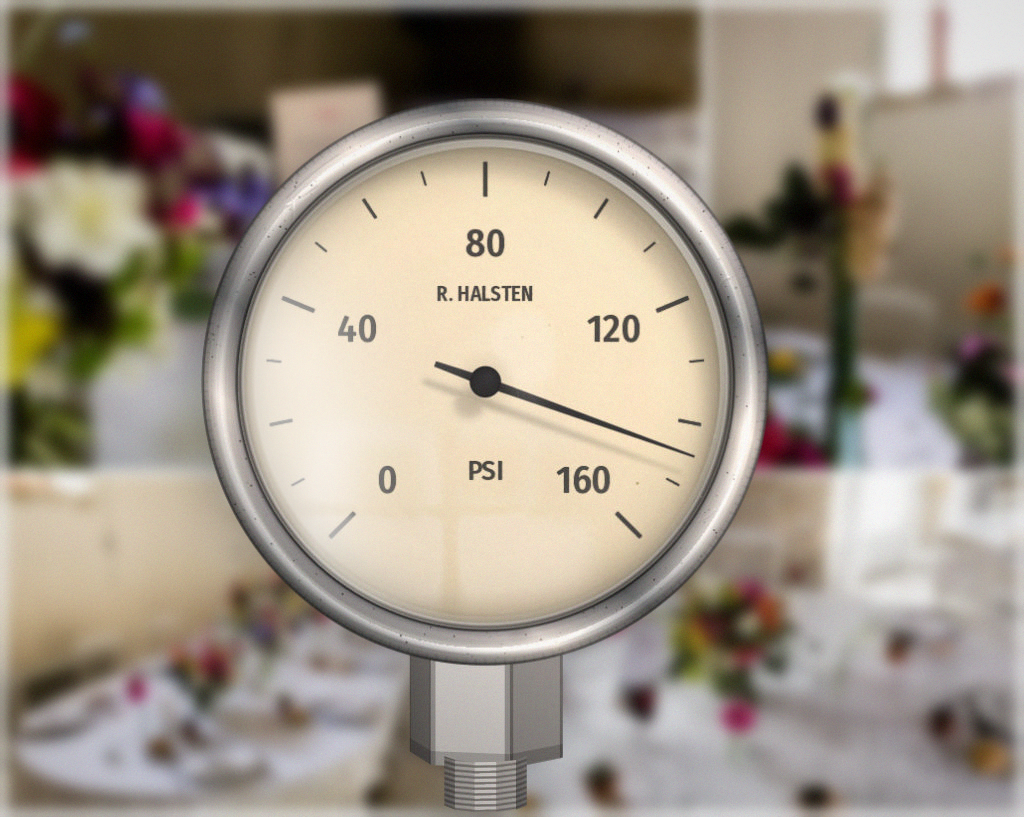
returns 145psi
